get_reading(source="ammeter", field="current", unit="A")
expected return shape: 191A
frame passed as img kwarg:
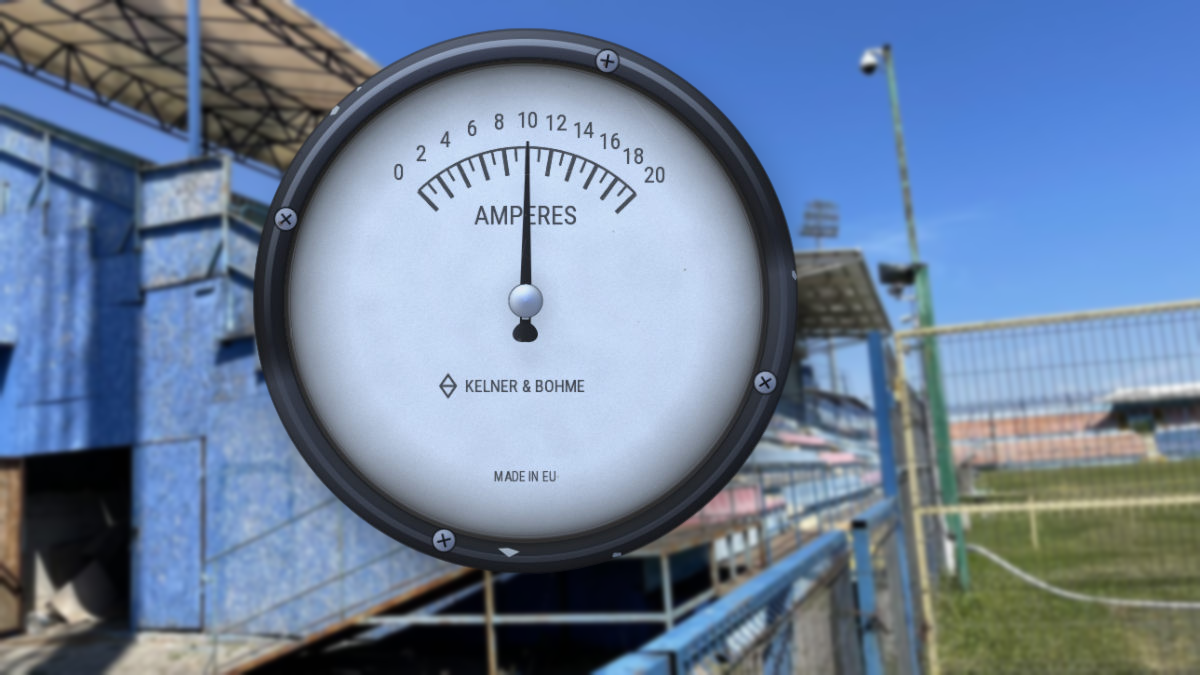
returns 10A
